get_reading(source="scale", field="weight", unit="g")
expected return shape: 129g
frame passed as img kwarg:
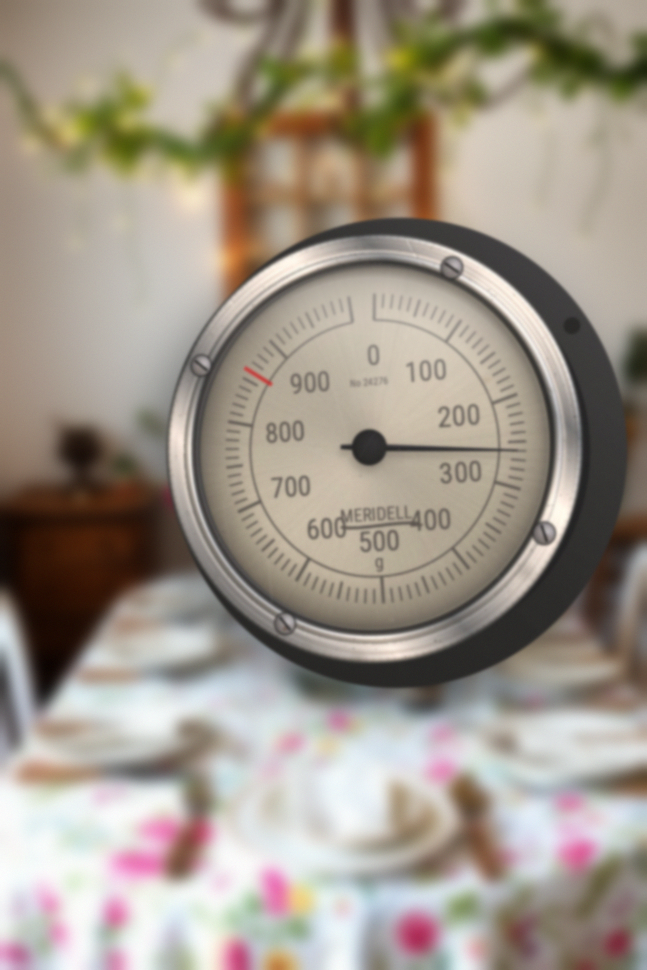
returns 260g
